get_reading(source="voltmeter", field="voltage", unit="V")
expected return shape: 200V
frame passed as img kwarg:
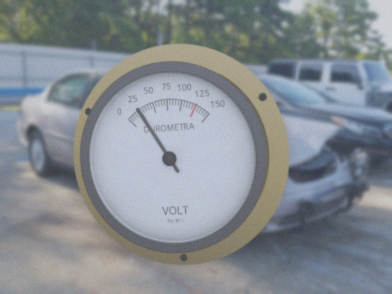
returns 25V
